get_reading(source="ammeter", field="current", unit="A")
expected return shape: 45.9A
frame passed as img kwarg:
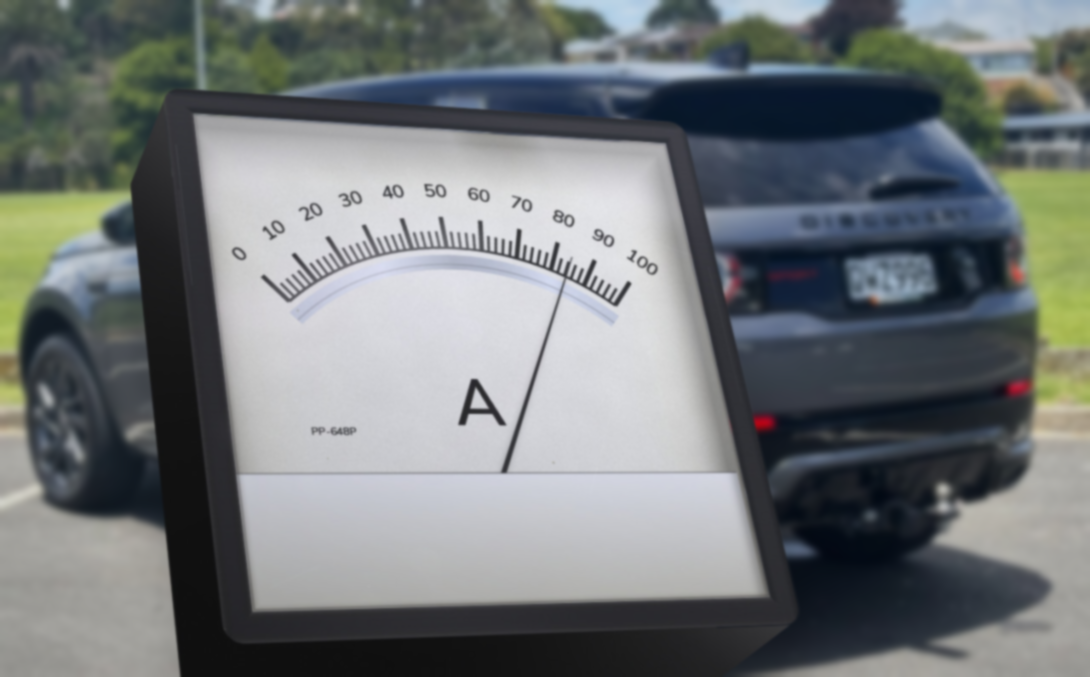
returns 84A
